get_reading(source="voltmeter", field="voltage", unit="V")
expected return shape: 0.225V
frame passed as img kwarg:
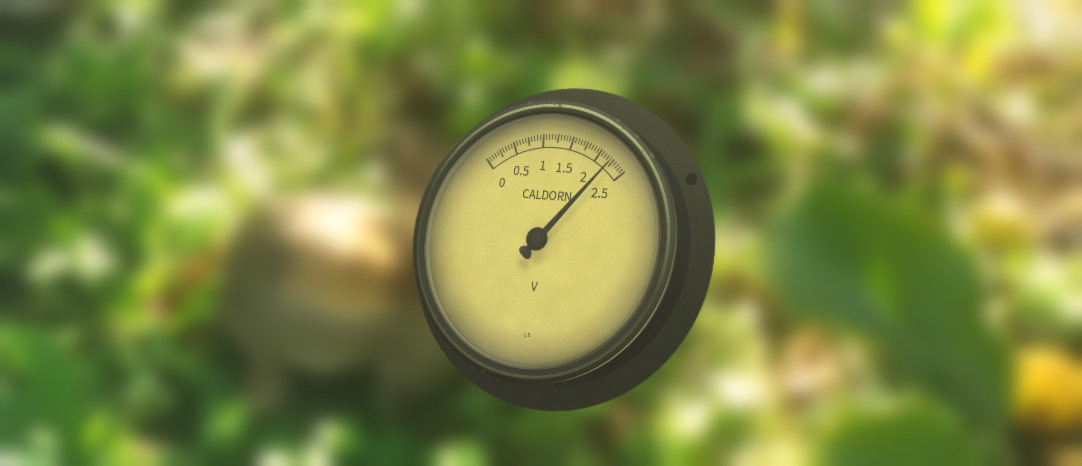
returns 2.25V
